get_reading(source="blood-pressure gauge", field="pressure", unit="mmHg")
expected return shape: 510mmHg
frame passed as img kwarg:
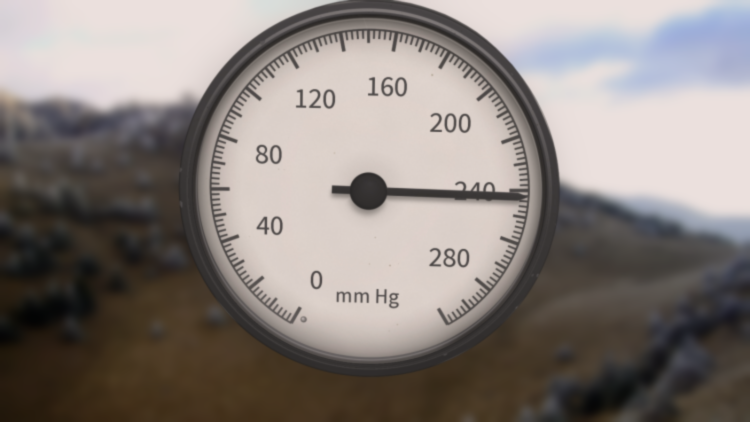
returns 242mmHg
